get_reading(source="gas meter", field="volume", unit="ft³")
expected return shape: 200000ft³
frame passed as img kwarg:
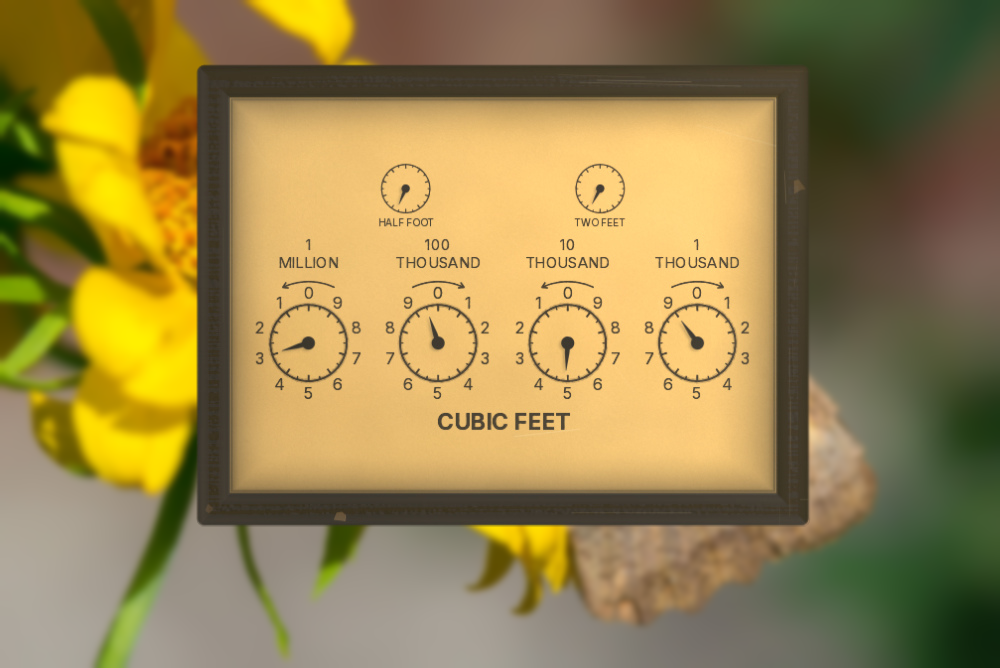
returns 294900ft³
